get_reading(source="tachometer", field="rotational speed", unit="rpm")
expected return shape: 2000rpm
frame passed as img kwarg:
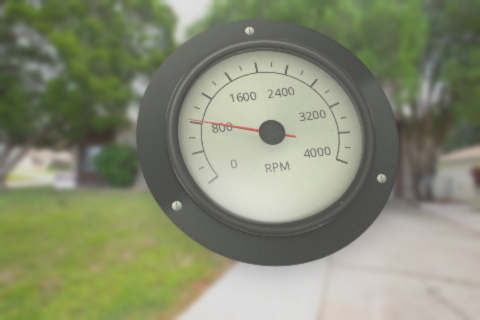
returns 800rpm
